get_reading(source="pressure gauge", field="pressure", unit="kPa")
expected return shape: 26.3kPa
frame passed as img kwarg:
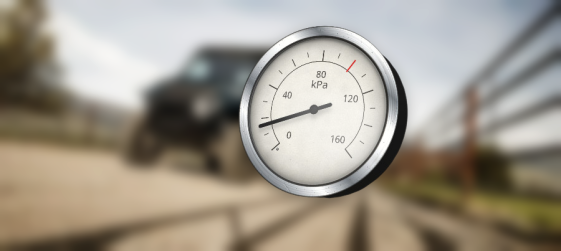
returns 15kPa
